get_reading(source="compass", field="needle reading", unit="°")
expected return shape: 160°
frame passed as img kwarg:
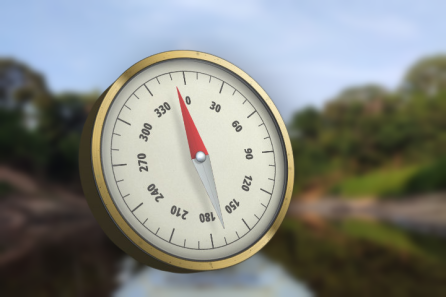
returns 350°
